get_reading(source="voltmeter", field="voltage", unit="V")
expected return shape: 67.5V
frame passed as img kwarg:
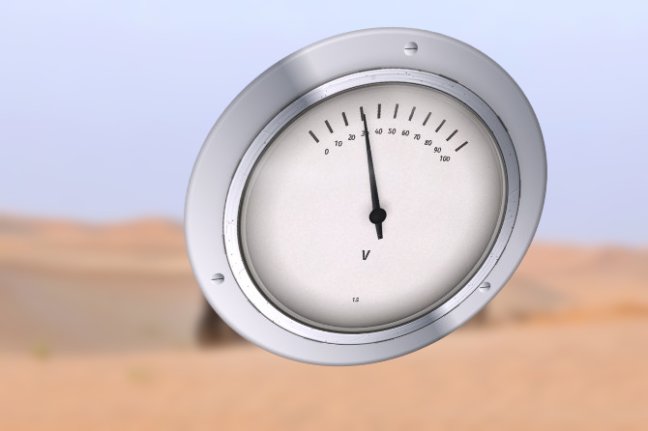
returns 30V
